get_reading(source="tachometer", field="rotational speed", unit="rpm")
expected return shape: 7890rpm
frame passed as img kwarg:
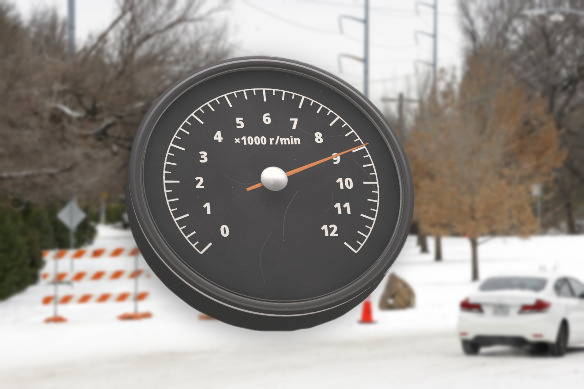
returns 9000rpm
